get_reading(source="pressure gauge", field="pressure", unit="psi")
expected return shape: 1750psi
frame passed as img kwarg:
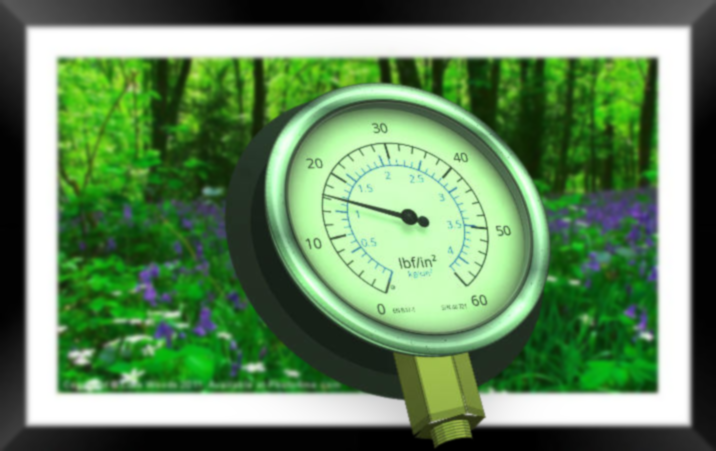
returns 16psi
